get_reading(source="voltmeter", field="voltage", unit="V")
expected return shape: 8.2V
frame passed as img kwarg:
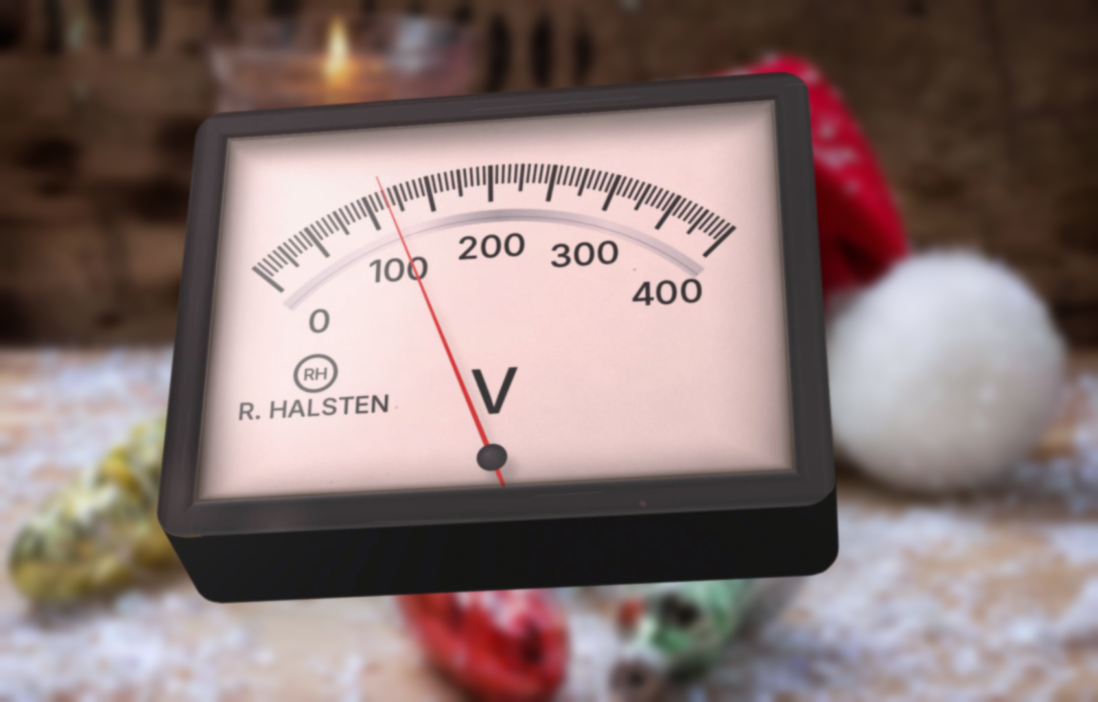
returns 115V
